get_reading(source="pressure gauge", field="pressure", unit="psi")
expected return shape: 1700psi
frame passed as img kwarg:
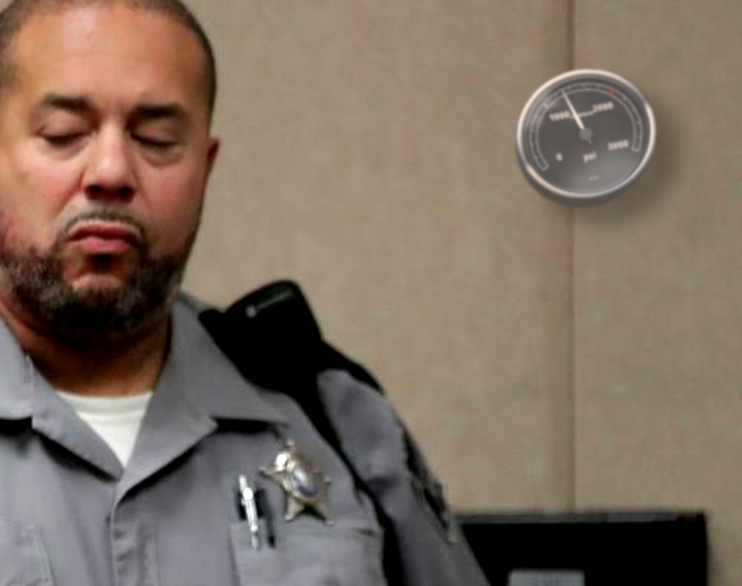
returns 1300psi
